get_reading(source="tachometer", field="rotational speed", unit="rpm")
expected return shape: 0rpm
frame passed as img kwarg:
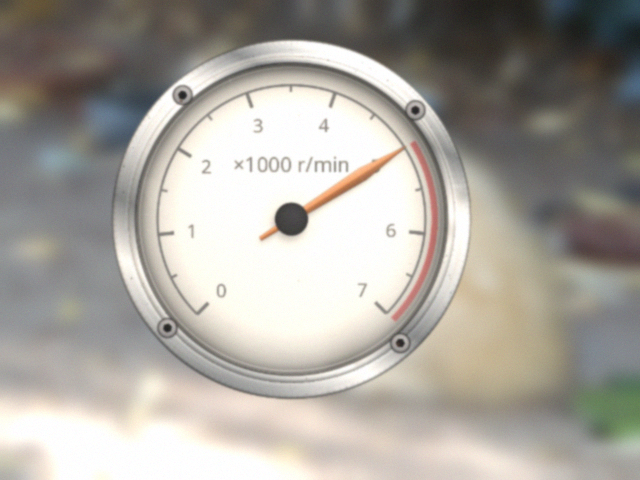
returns 5000rpm
